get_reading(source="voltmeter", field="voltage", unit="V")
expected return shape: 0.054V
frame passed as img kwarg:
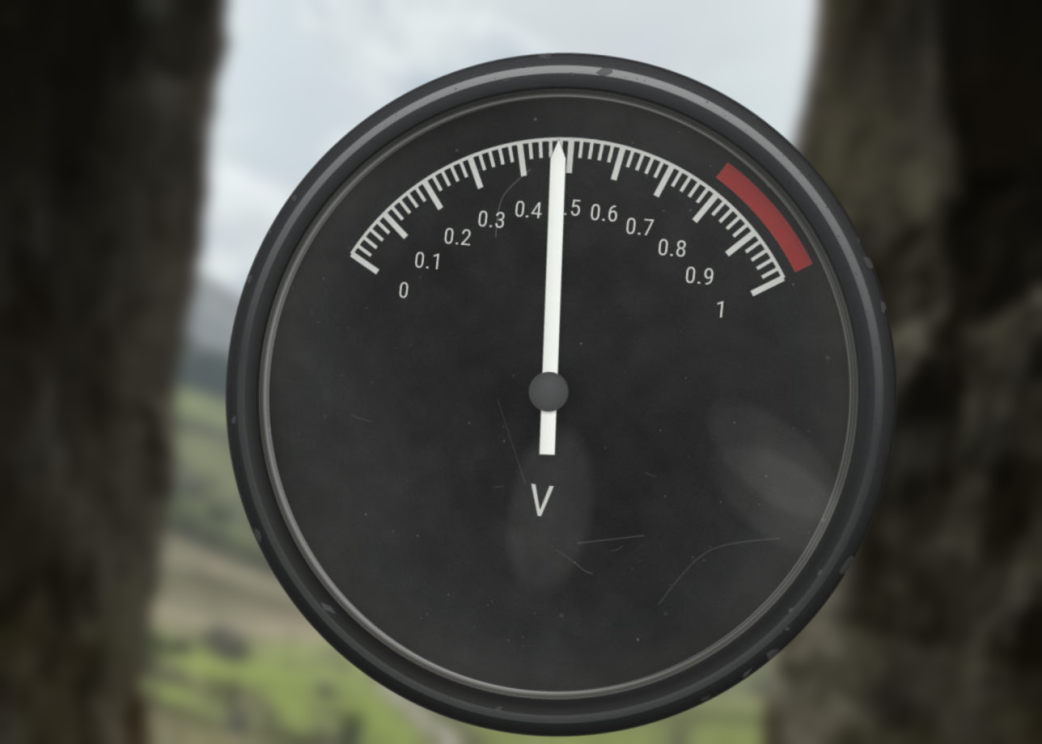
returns 0.48V
